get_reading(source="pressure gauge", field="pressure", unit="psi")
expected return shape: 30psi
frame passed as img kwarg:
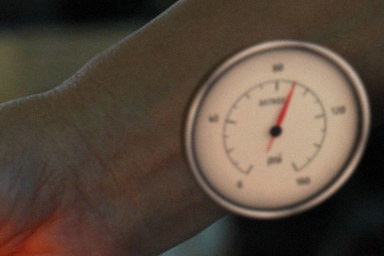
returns 90psi
